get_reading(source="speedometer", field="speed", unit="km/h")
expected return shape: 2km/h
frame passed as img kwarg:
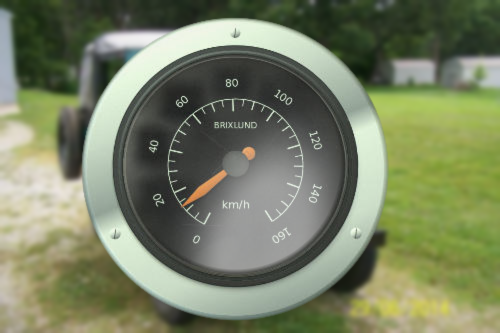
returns 12.5km/h
